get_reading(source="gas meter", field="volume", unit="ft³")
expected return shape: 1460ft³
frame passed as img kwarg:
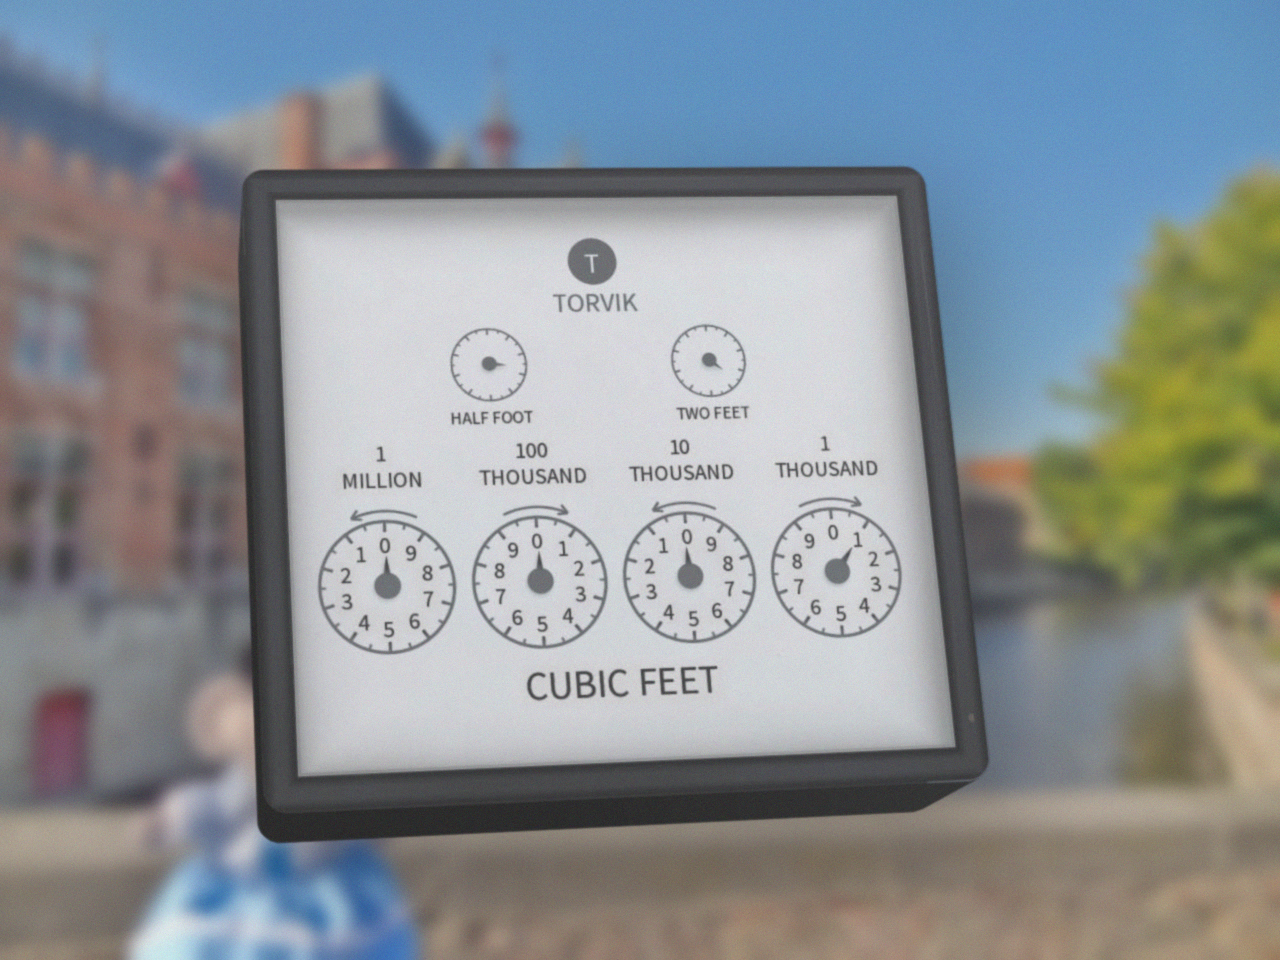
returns 100ft³
